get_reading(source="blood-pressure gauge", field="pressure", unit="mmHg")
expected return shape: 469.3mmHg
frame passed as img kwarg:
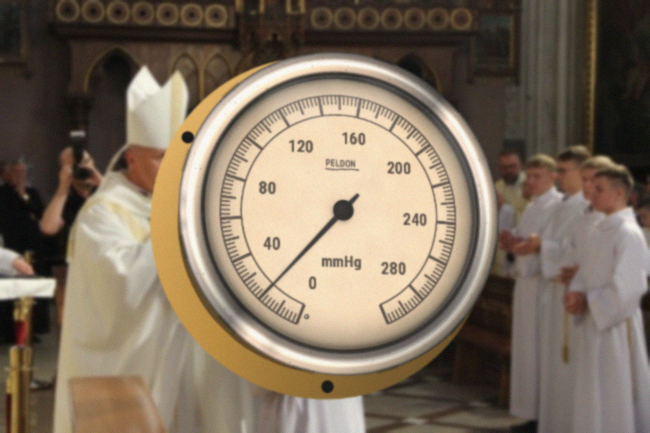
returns 20mmHg
